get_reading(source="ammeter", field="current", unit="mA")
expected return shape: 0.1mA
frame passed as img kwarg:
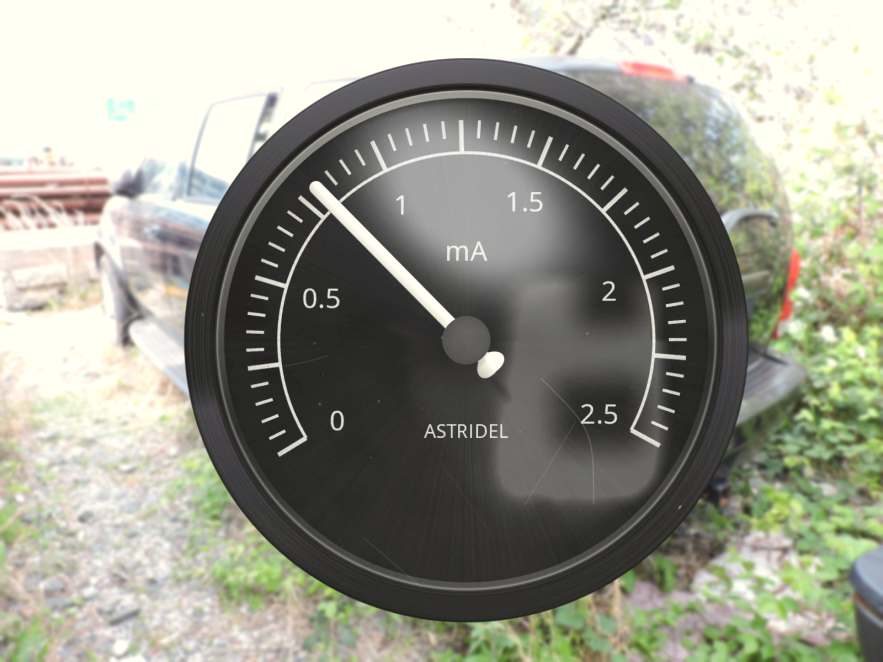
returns 0.8mA
